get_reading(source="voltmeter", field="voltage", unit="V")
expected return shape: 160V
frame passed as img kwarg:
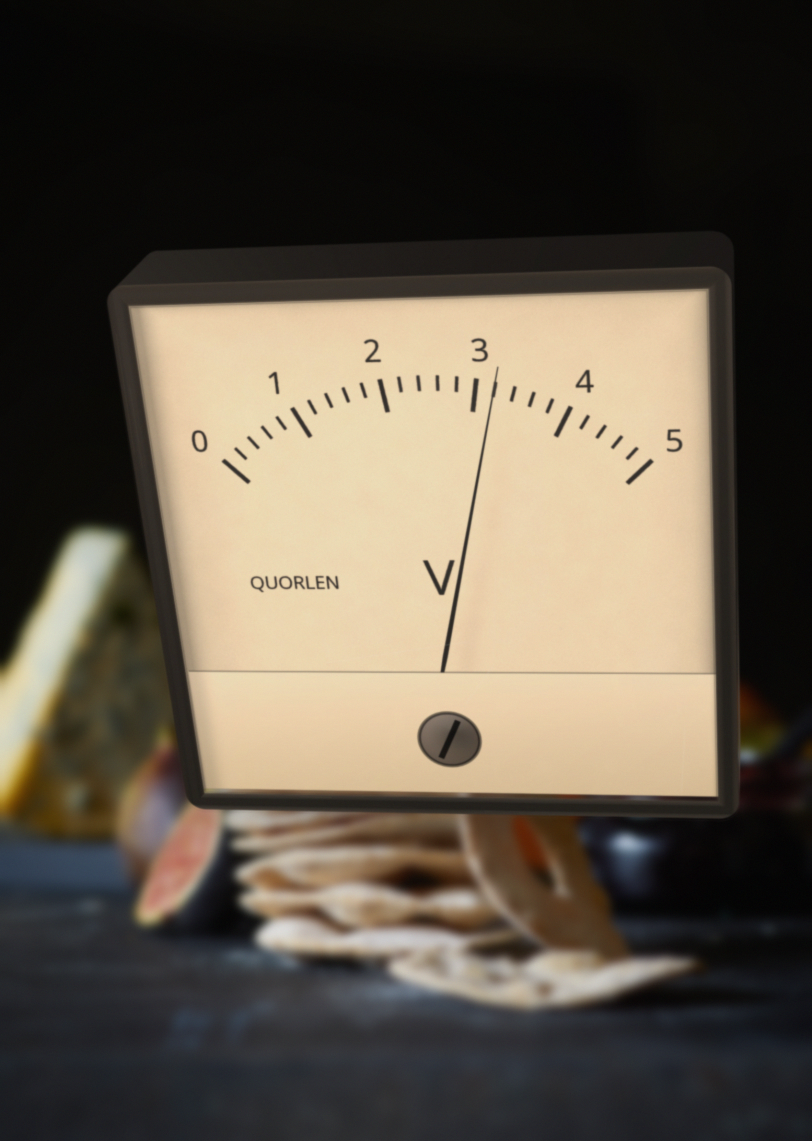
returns 3.2V
